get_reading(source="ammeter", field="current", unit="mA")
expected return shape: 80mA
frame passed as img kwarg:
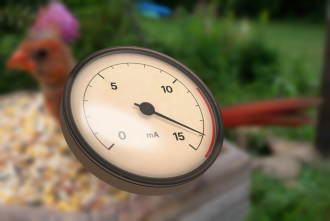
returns 14mA
